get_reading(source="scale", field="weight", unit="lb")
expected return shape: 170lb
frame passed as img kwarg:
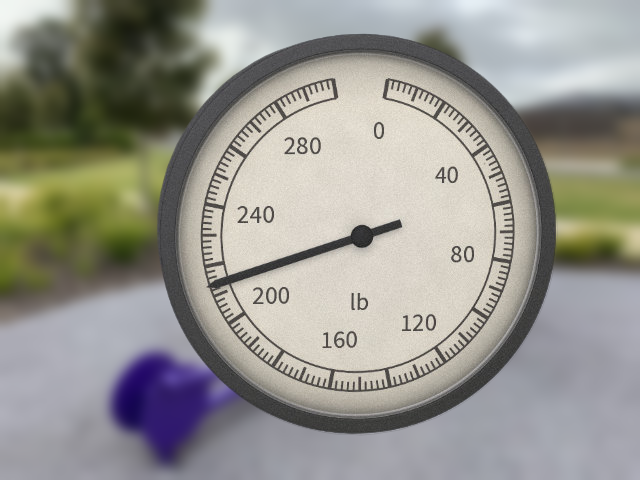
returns 214lb
